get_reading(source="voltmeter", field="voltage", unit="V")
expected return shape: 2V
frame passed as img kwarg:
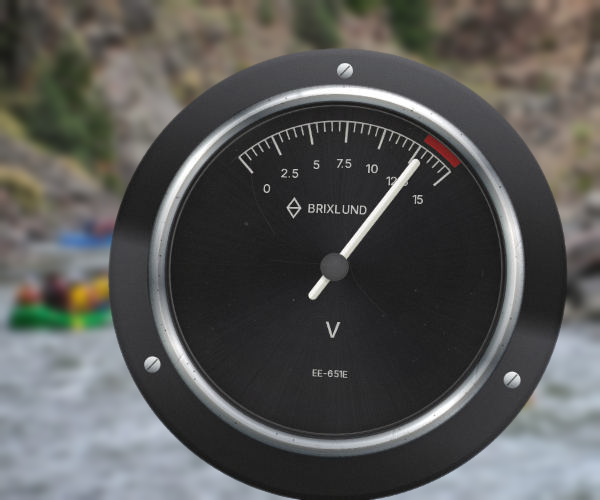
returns 13V
